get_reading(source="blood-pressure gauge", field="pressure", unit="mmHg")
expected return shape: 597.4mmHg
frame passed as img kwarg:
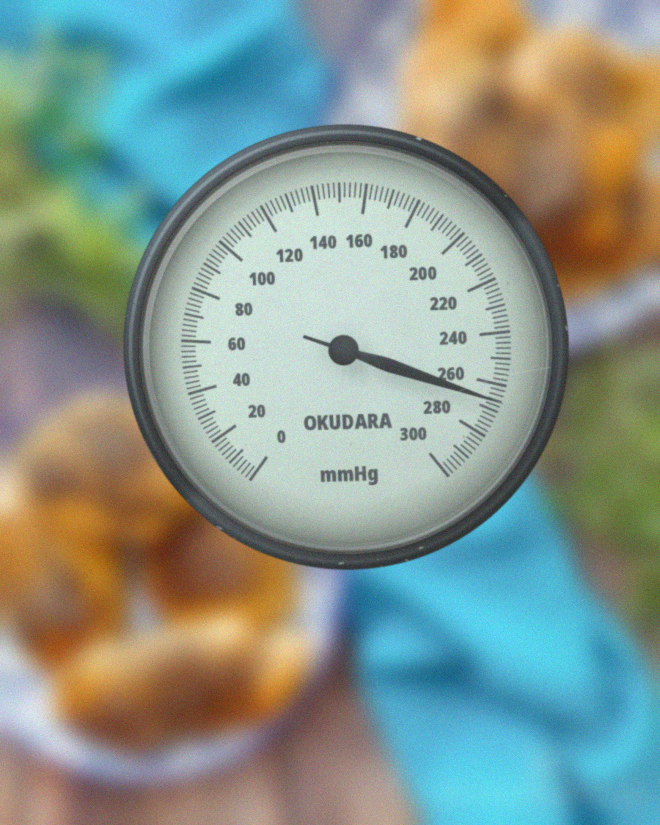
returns 266mmHg
